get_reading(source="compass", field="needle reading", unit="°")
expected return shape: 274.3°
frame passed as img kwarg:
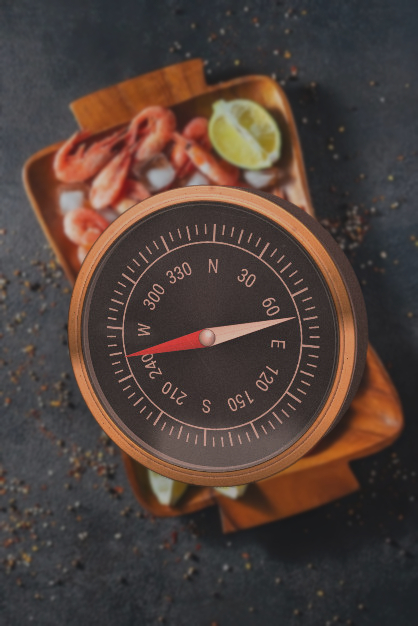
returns 252.5°
